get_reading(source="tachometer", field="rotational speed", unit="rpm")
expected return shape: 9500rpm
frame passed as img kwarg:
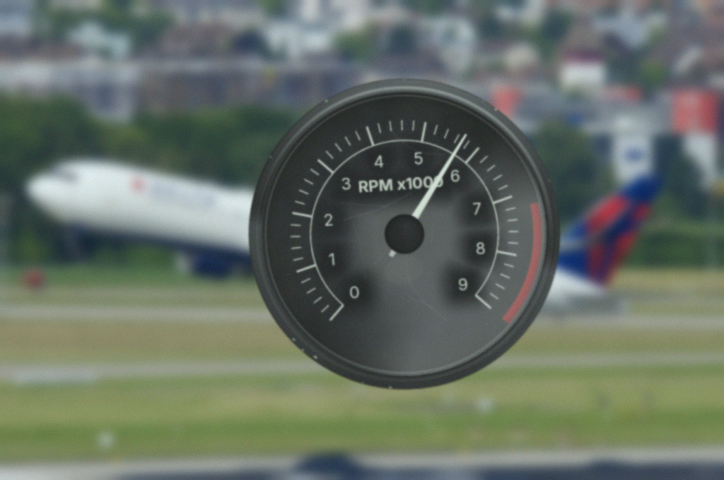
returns 5700rpm
